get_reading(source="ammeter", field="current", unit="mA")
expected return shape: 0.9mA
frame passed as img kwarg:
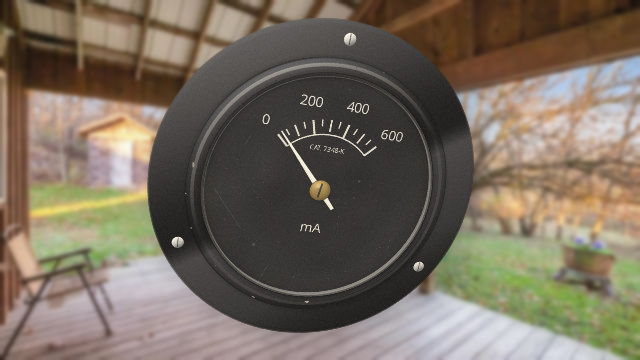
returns 25mA
